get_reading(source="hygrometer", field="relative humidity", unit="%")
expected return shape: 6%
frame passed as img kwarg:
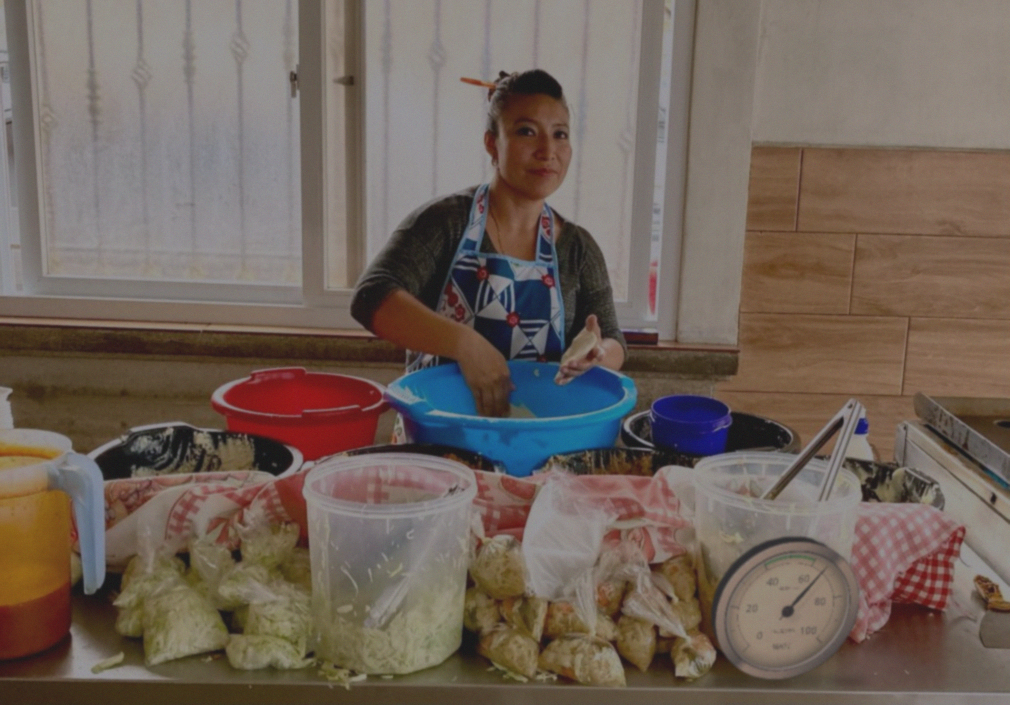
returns 65%
